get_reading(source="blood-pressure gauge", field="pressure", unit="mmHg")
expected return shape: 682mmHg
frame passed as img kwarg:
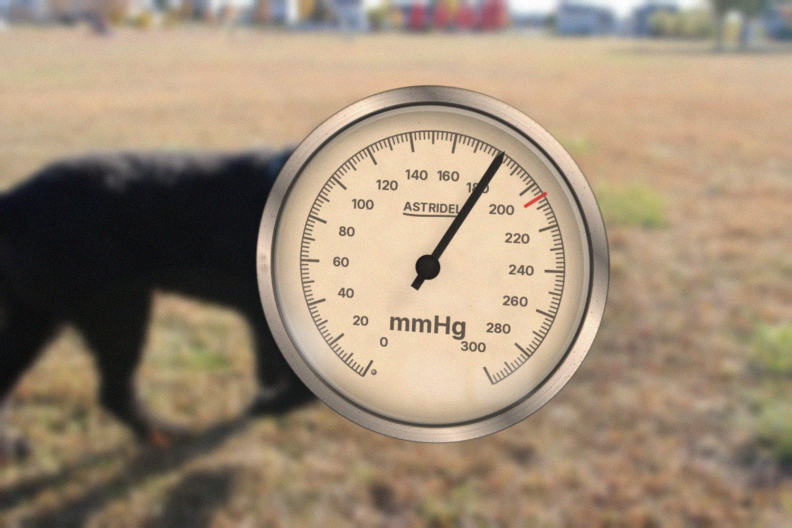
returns 182mmHg
